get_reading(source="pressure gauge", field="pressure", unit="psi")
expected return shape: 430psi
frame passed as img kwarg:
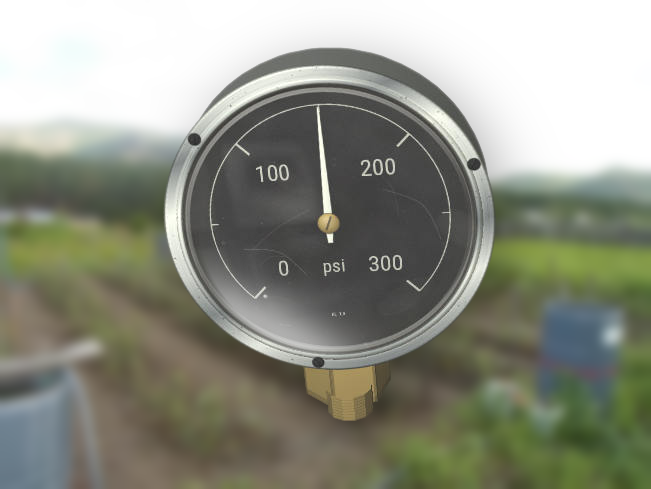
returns 150psi
